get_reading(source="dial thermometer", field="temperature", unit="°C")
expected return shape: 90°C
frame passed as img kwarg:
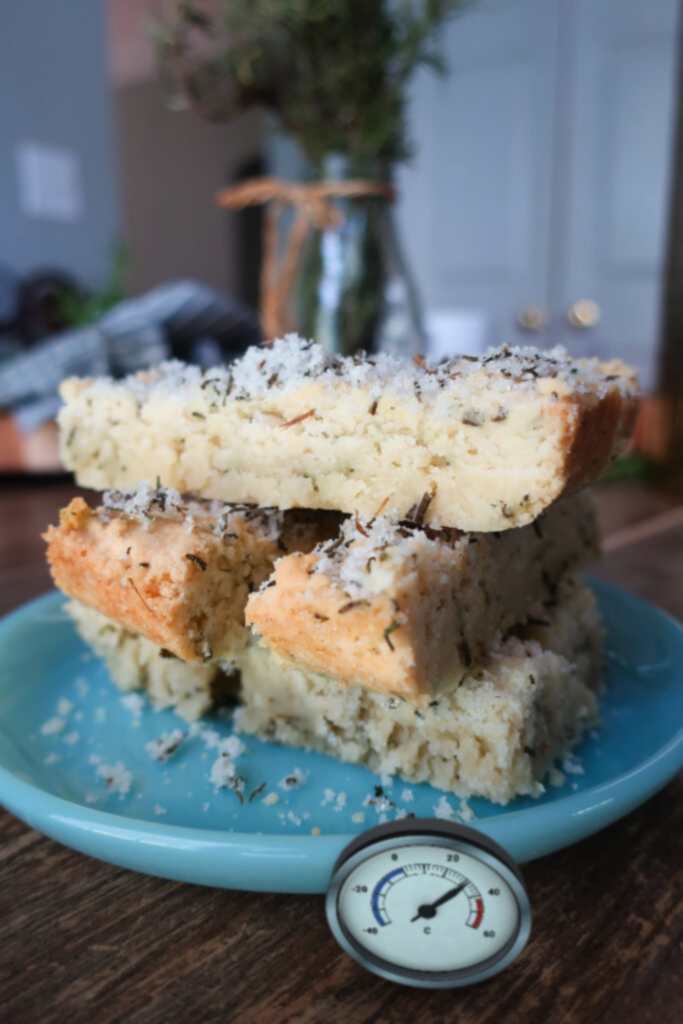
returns 30°C
